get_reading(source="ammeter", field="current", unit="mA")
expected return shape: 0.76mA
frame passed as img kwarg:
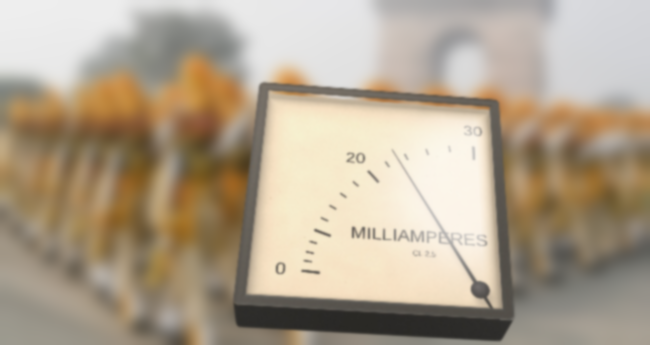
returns 23mA
